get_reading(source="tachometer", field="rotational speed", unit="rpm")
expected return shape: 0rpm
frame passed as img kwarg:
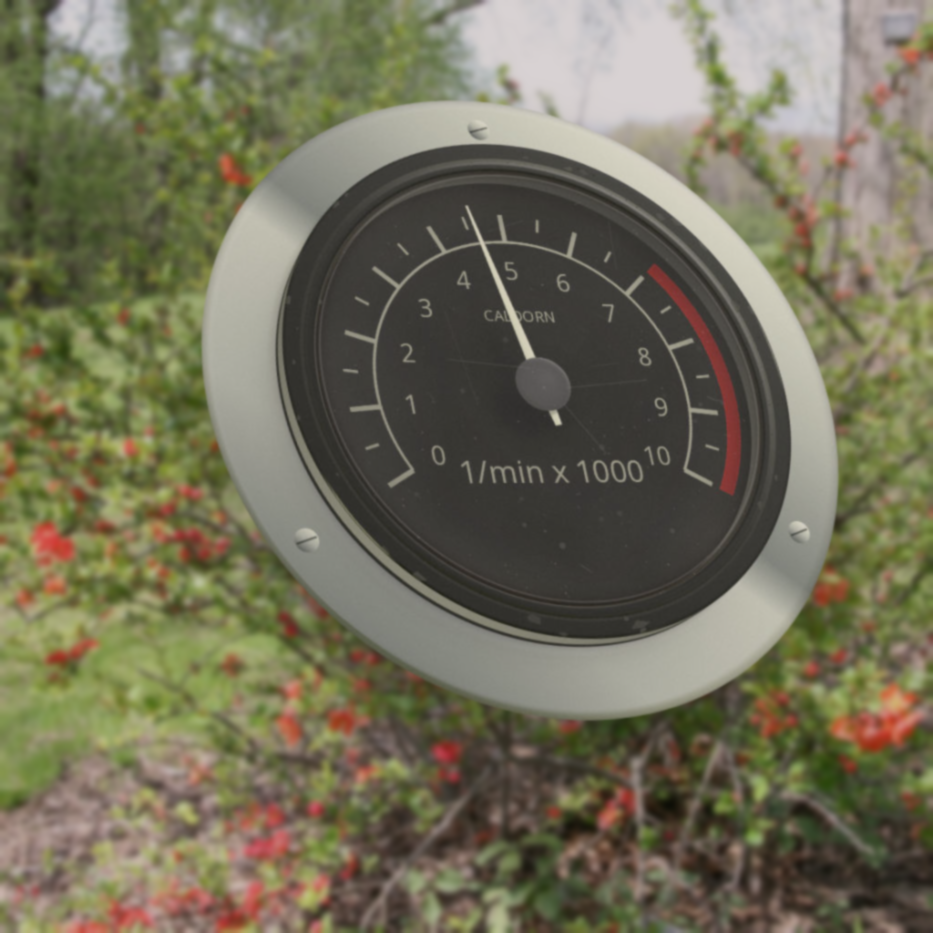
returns 4500rpm
